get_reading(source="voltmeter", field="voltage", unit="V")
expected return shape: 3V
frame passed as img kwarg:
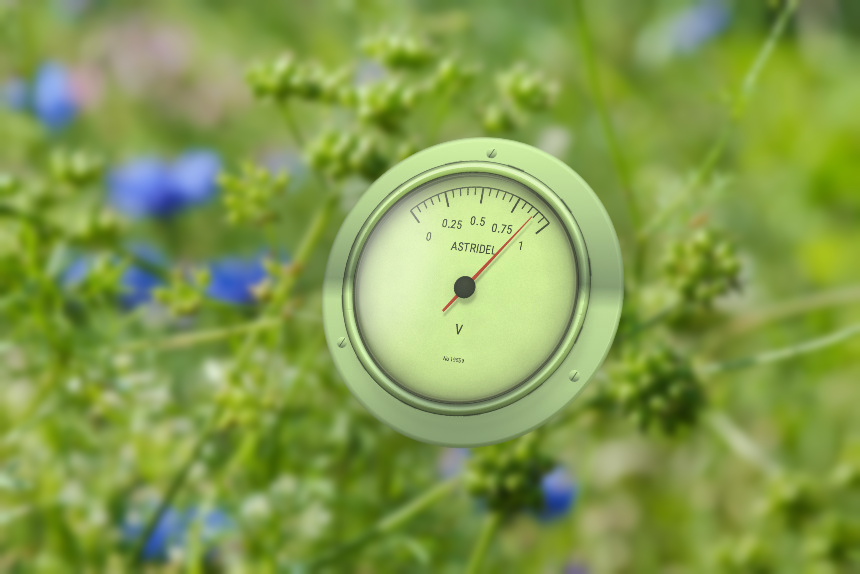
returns 0.9V
